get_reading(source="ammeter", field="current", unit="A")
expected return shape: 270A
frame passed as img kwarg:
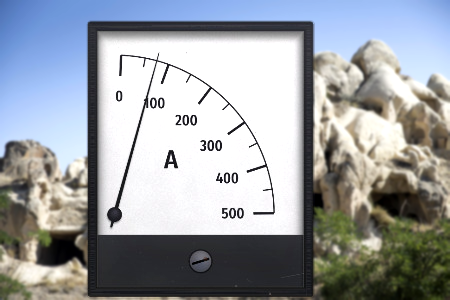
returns 75A
